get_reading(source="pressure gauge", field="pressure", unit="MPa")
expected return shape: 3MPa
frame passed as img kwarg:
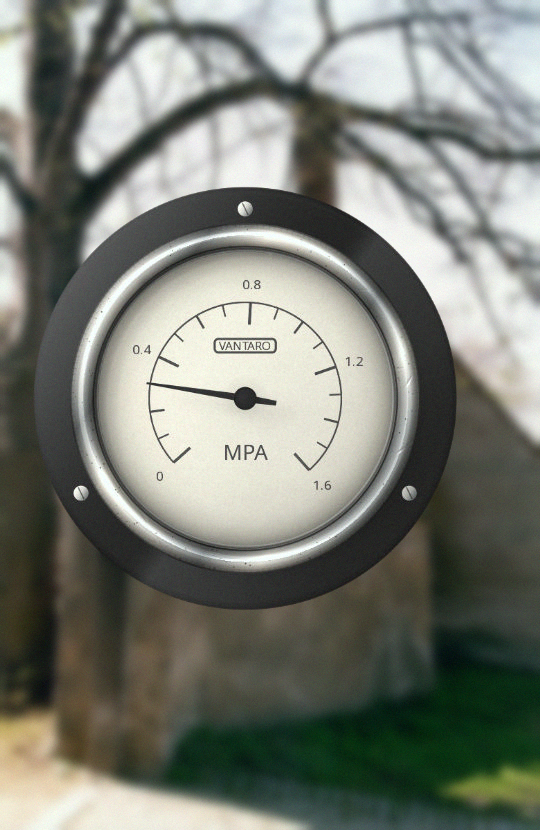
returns 0.3MPa
